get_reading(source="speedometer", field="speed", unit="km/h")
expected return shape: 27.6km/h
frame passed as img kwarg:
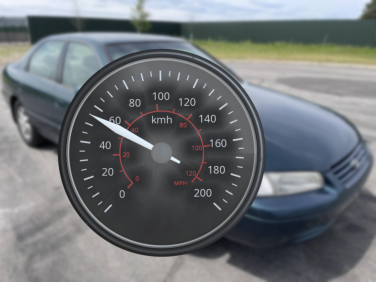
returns 55km/h
